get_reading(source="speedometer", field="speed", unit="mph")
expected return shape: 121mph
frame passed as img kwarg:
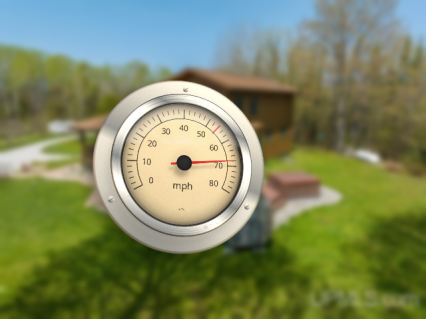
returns 68mph
